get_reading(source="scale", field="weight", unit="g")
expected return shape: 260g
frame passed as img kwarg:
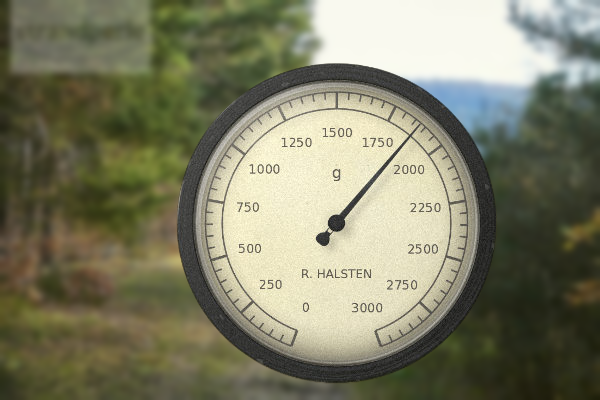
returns 1875g
